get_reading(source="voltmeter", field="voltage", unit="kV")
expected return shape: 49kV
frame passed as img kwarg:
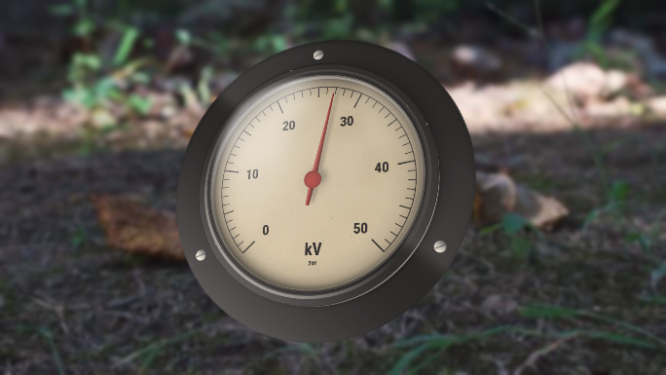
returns 27kV
